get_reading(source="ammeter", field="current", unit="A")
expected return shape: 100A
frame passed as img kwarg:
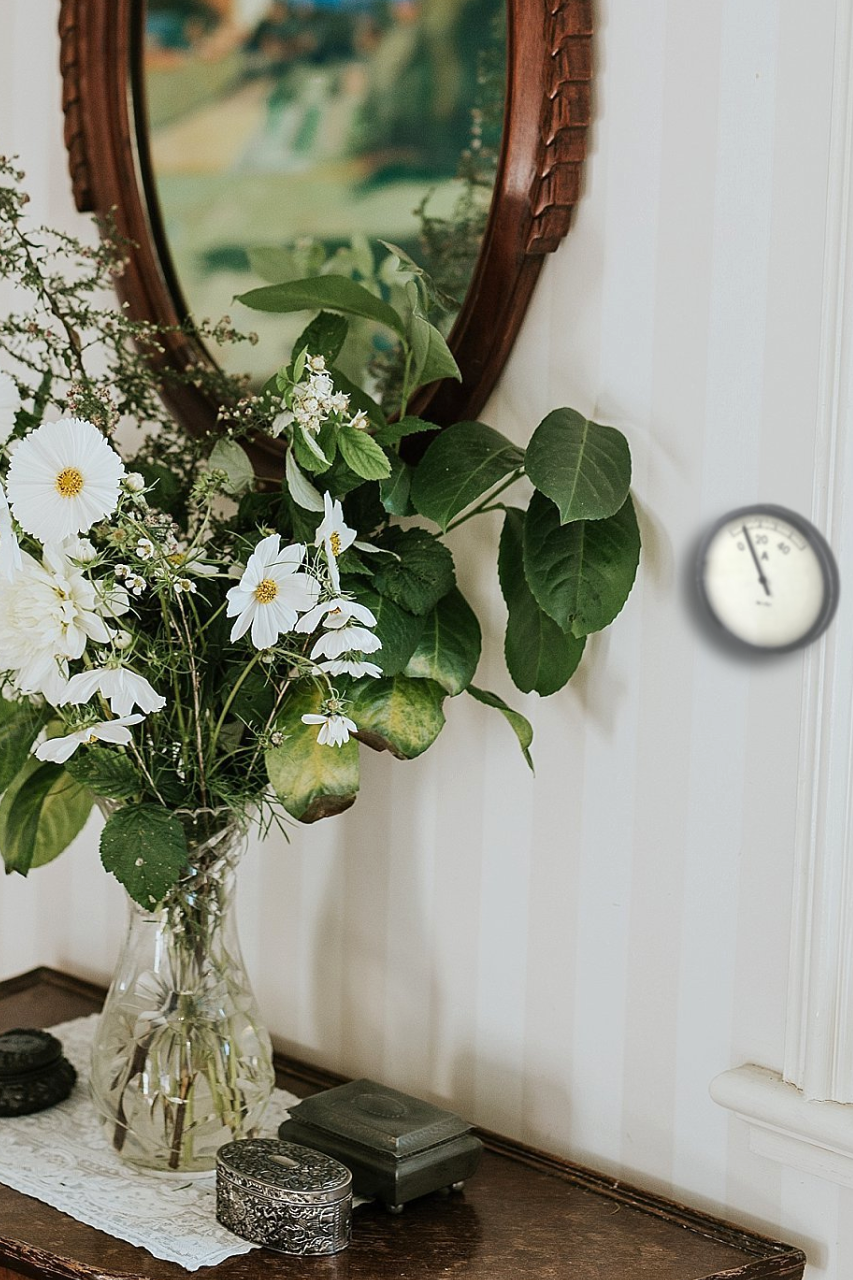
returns 10A
